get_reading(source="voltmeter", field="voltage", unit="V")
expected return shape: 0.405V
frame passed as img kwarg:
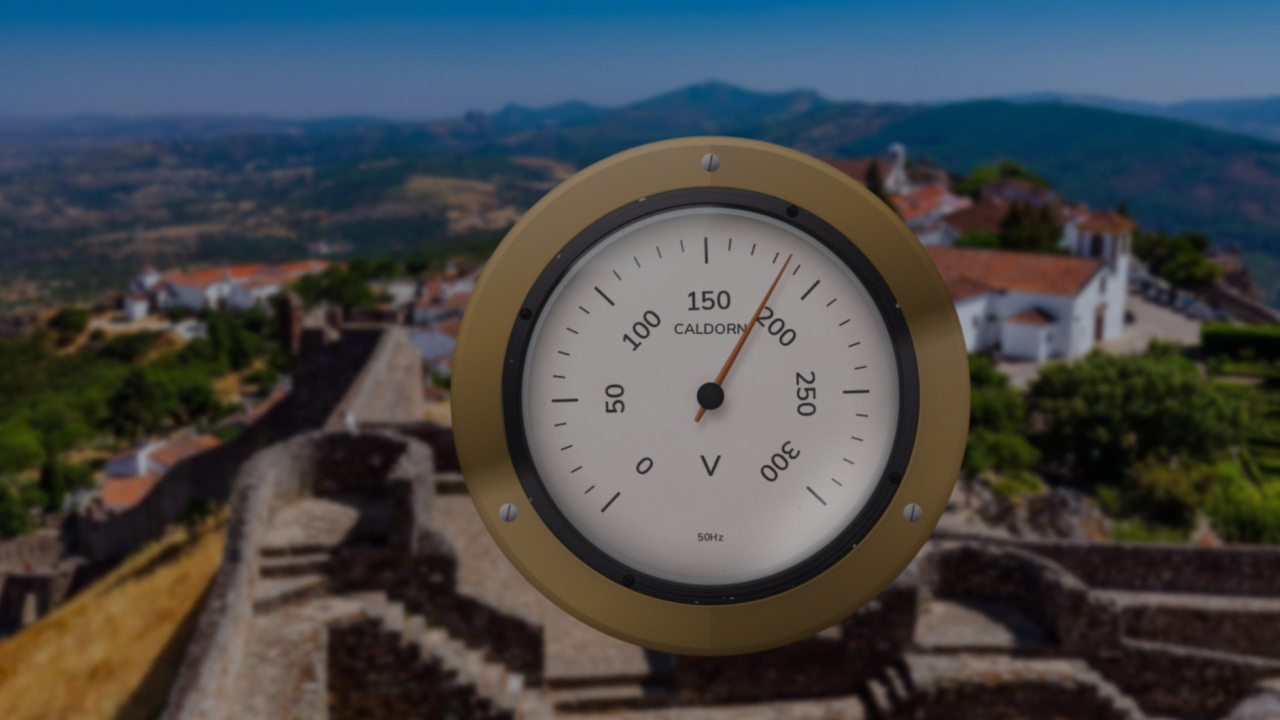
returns 185V
